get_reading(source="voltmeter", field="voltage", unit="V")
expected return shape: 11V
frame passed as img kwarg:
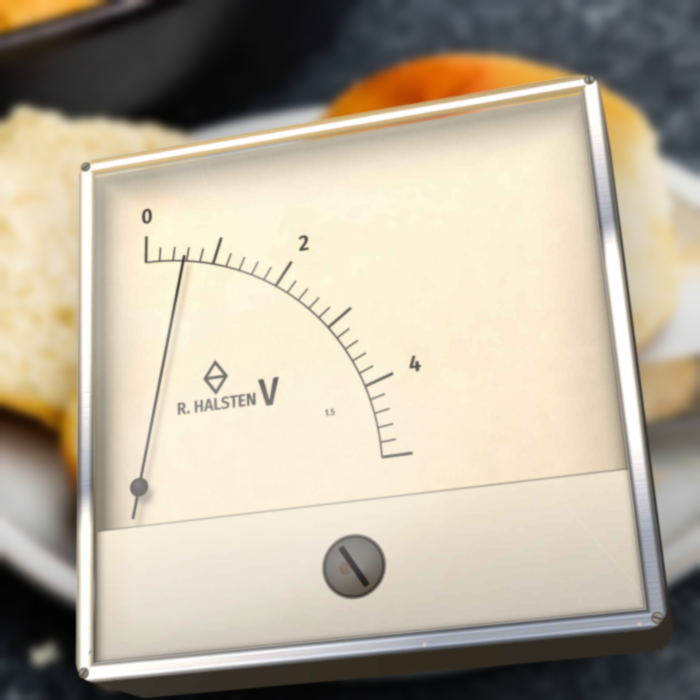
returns 0.6V
